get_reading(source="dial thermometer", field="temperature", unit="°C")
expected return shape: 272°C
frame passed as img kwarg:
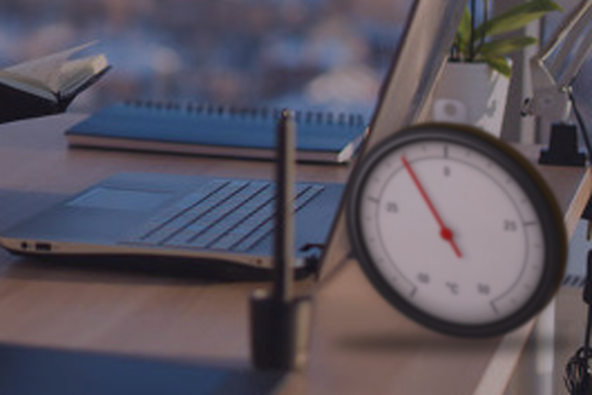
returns -10°C
